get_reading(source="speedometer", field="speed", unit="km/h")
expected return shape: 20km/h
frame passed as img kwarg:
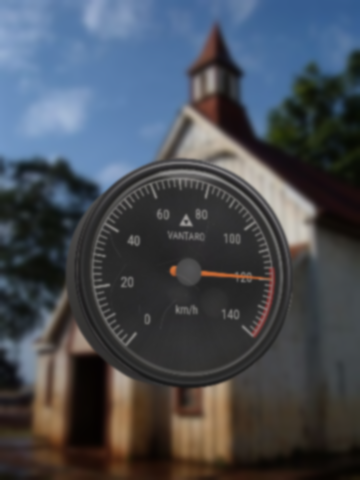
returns 120km/h
